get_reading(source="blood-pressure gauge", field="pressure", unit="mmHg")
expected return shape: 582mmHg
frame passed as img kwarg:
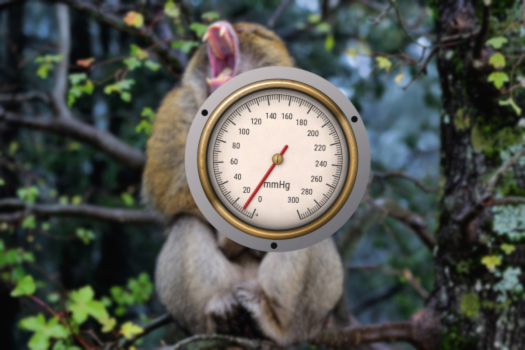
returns 10mmHg
